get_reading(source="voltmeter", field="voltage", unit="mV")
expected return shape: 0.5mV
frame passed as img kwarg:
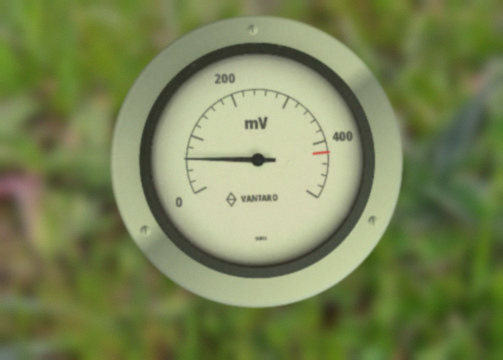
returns 60mV
